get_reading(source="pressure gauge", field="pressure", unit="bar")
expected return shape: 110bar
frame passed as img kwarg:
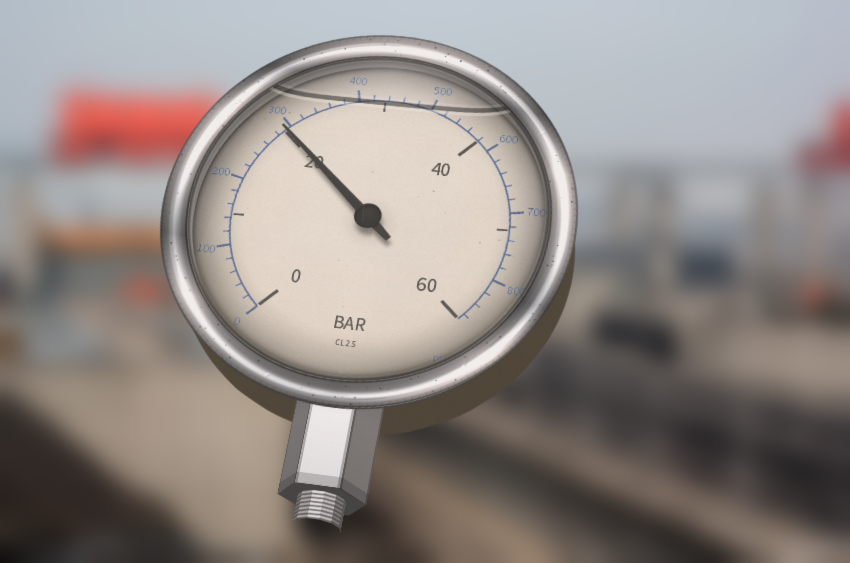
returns 20bar
